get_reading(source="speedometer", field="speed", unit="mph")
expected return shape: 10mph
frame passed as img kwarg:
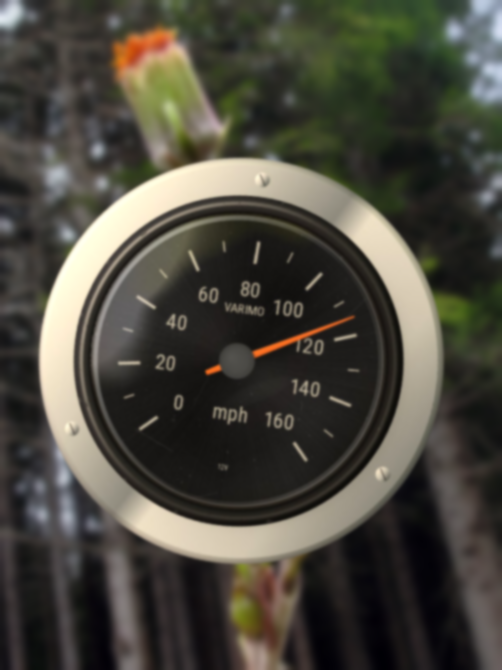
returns 115mph
